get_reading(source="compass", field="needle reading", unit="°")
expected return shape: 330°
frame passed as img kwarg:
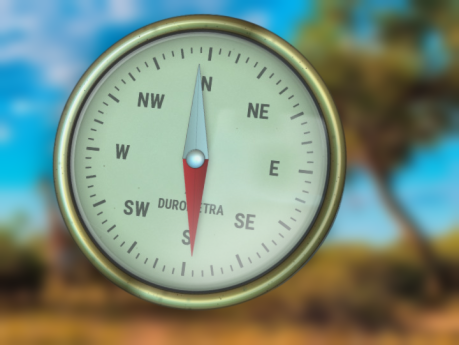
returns 175°
